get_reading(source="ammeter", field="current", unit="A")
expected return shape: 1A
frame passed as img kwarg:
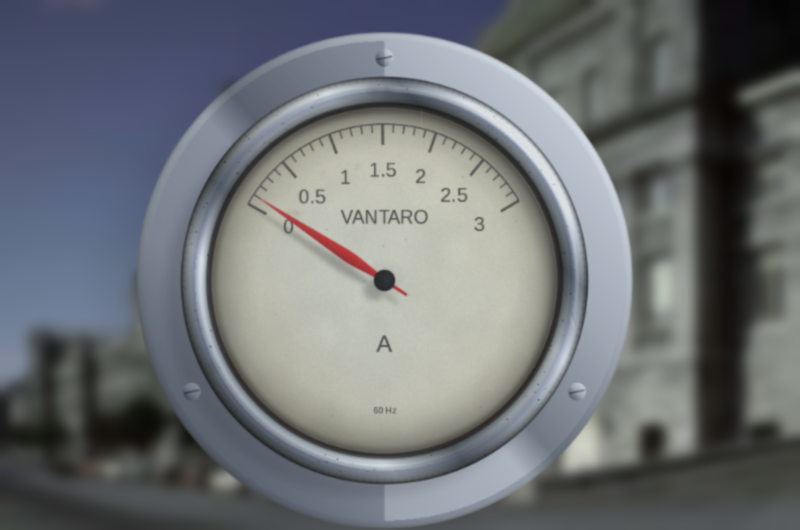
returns 0.1A
